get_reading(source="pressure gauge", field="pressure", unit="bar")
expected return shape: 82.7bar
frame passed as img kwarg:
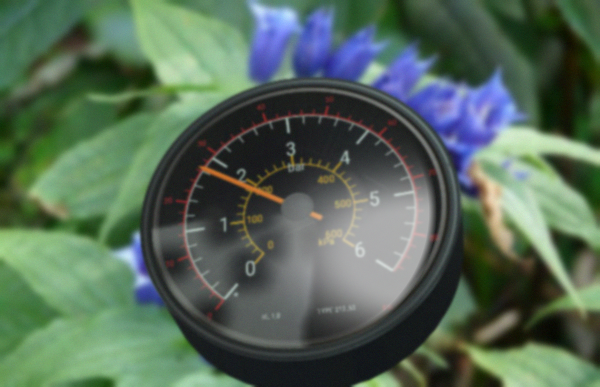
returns 1.8bar
